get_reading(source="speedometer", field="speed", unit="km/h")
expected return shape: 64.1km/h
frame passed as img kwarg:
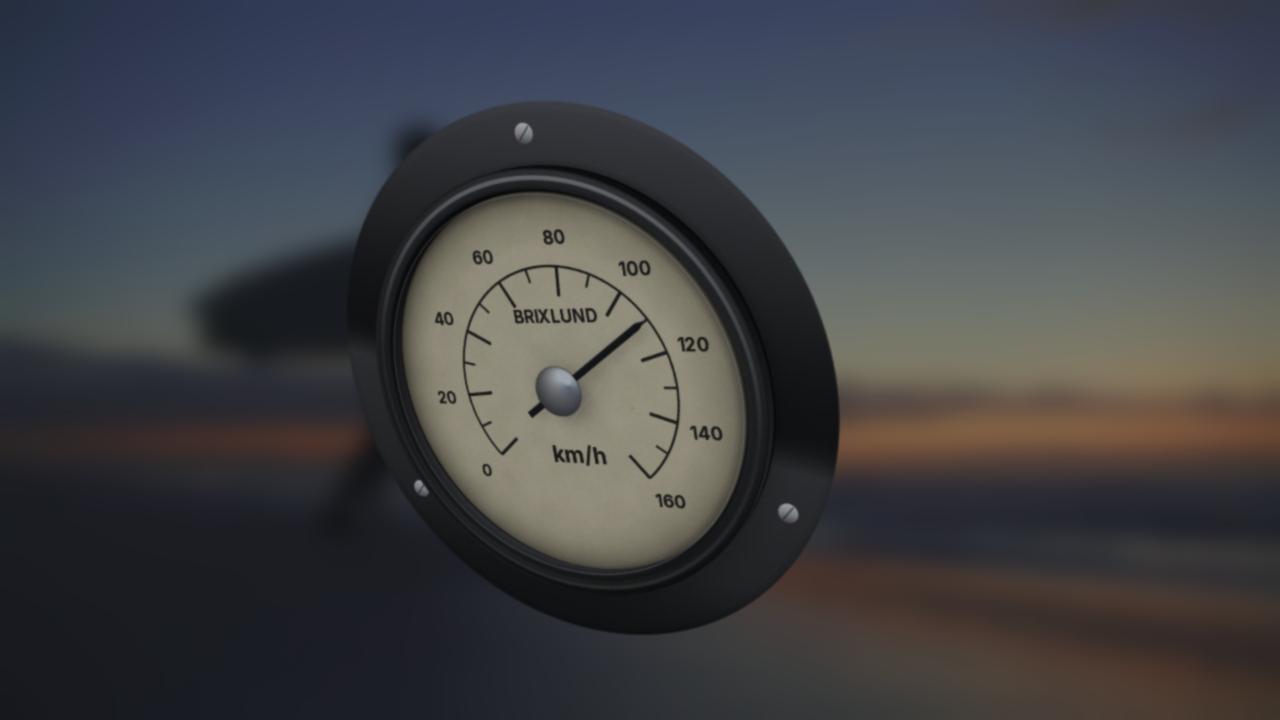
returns 110km/h
